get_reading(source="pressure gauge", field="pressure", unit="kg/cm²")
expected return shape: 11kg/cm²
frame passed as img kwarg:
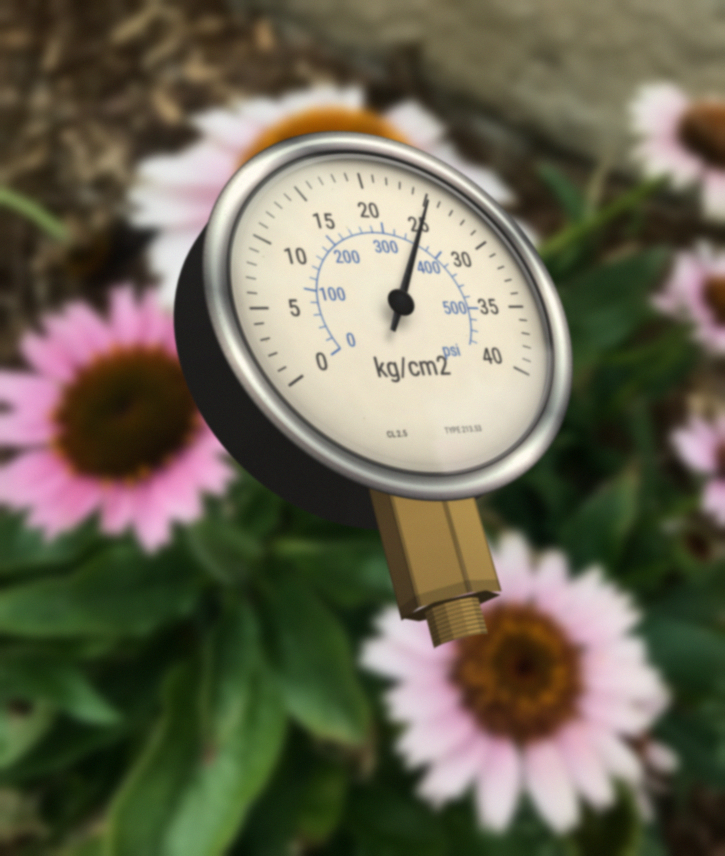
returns 25kg/cm²
